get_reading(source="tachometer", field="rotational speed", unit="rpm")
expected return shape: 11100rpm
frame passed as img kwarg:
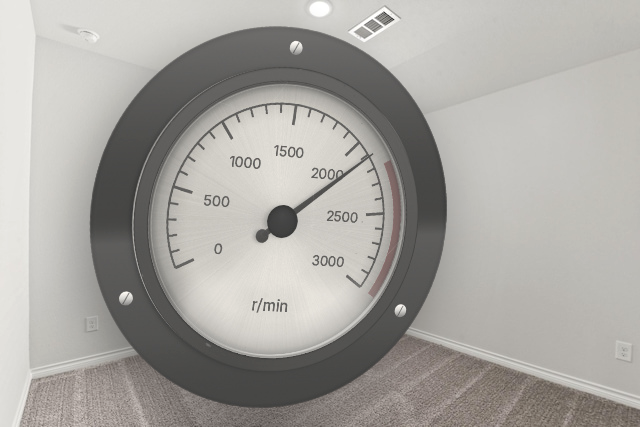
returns 2100rpm
